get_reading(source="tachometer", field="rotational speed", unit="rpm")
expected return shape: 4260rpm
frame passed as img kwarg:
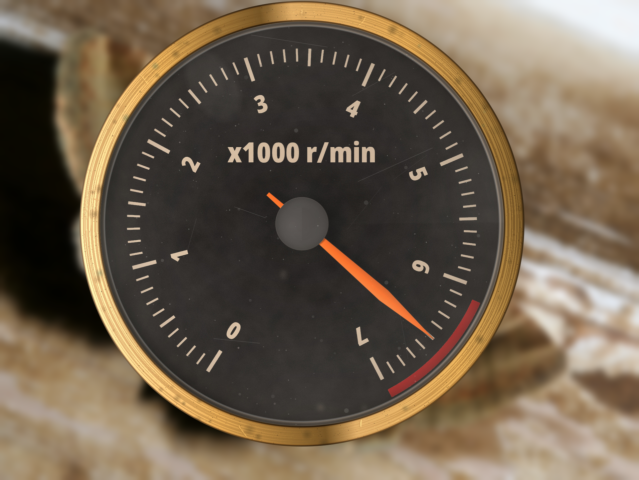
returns 6500rpm
